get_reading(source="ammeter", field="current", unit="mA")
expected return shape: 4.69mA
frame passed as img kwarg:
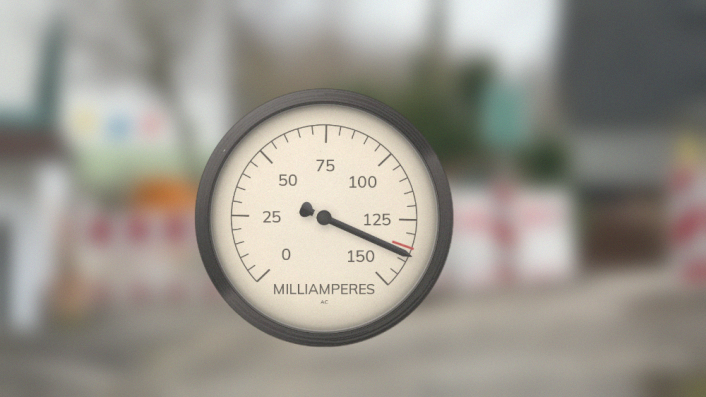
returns 137.5mA
